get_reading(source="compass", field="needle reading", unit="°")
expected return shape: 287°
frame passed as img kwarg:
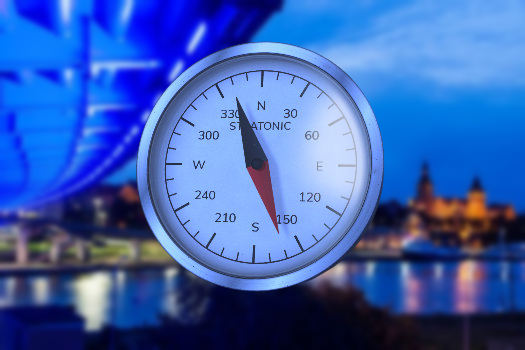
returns 160°
